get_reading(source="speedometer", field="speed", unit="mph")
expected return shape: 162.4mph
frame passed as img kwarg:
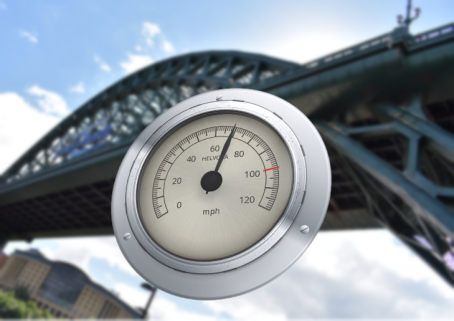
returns 70mph
